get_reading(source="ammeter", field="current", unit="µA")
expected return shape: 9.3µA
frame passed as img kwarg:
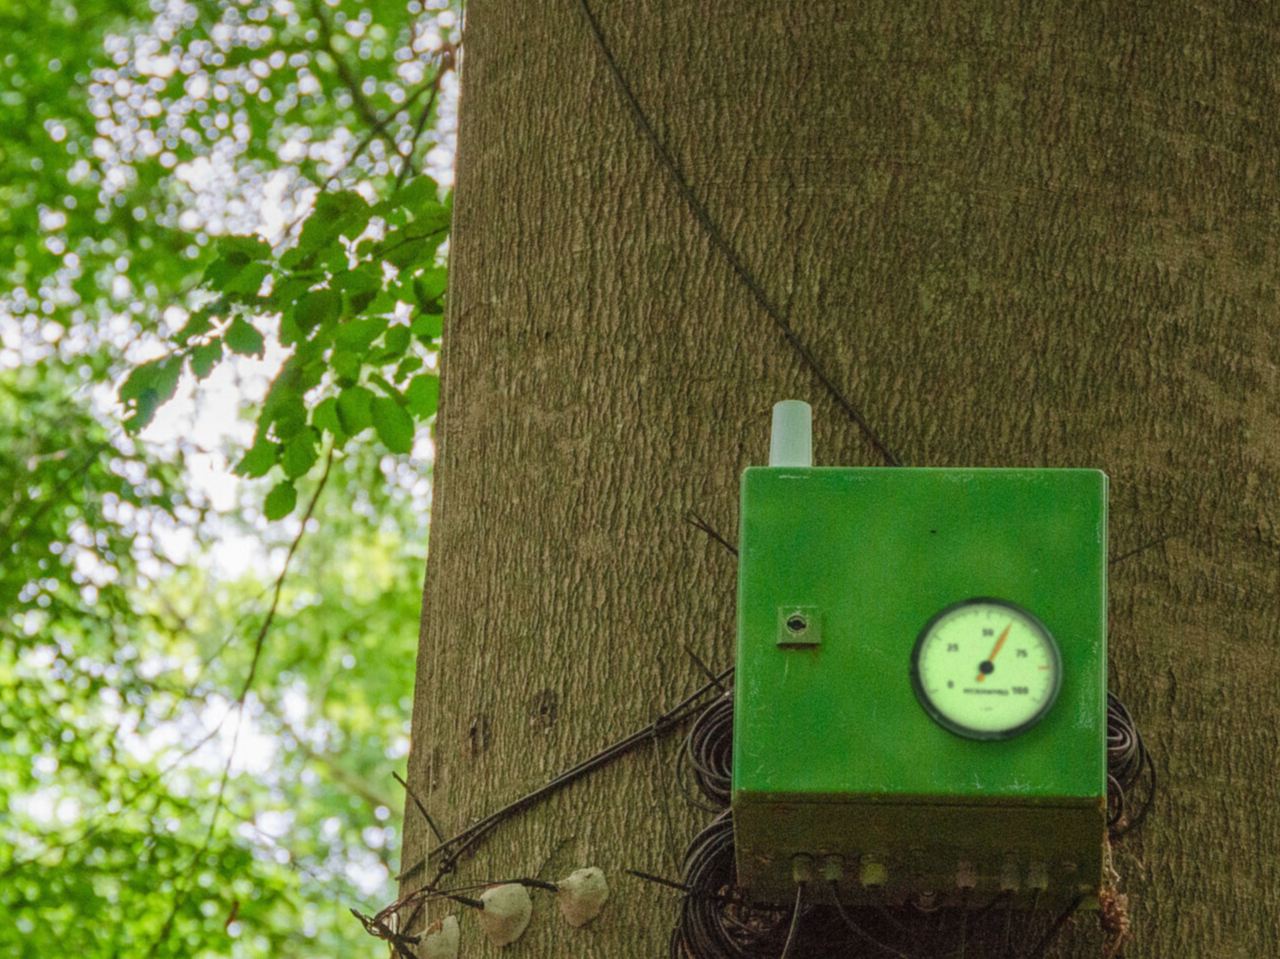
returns 60µA
